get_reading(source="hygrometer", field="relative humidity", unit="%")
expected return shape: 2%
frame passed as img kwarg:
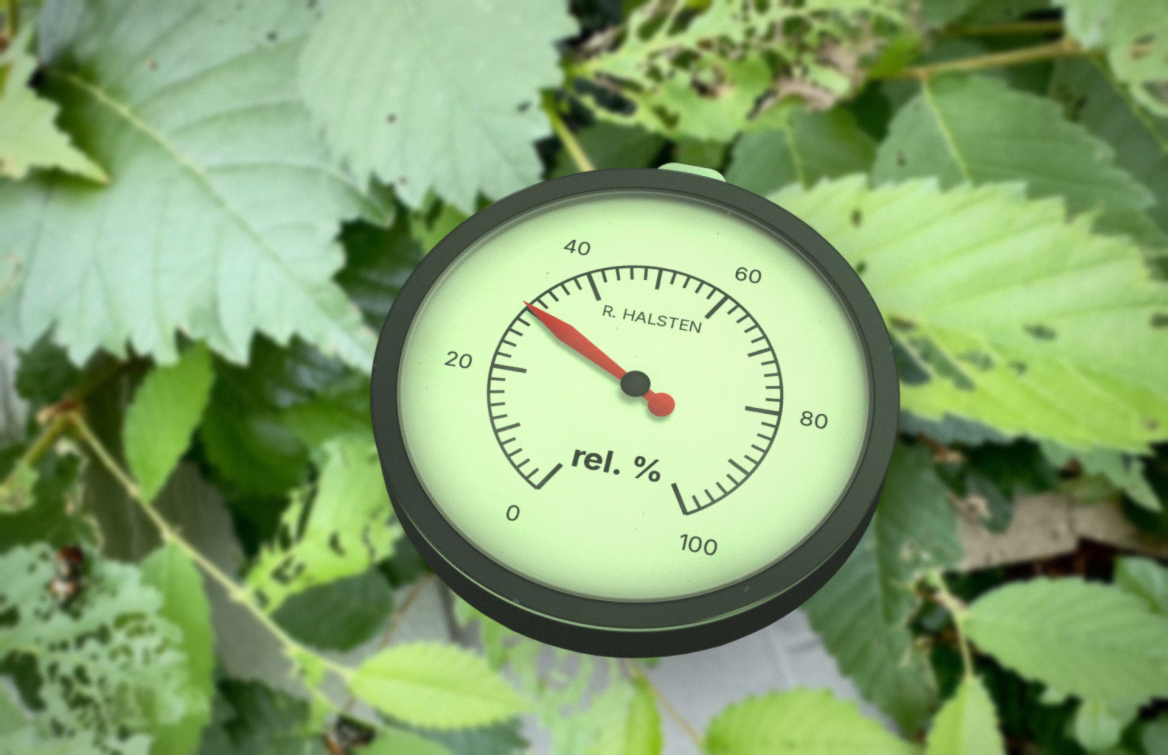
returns 30%
